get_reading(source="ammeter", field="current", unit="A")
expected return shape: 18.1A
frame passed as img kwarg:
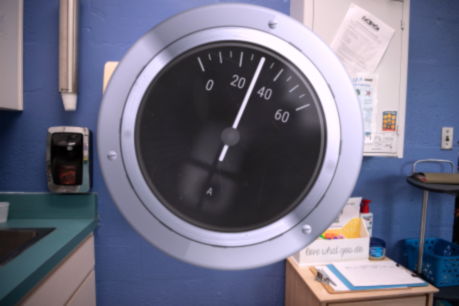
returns 30A
